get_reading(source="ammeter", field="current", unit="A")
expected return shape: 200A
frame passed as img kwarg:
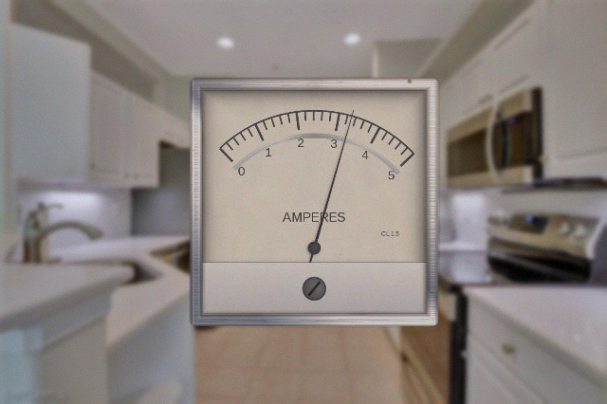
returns 3.3A
